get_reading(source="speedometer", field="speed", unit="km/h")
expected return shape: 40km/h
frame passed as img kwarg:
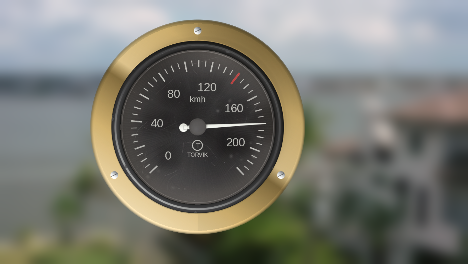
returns 180km/h
